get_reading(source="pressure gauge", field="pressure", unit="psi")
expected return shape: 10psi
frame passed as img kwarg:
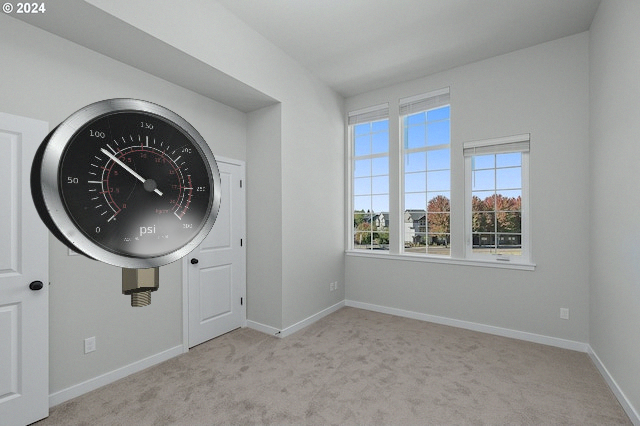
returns 90psi
